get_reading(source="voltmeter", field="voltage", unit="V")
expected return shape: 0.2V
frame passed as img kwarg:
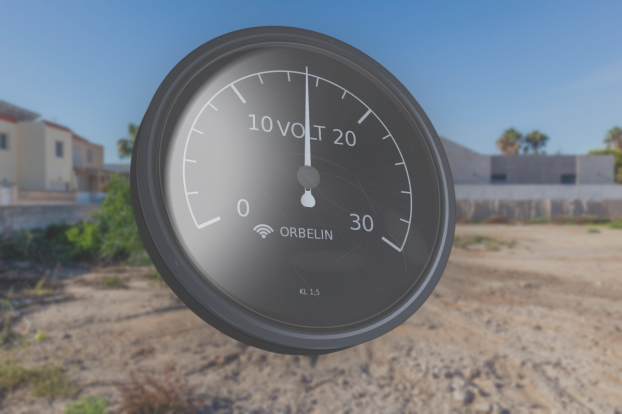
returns 15V
